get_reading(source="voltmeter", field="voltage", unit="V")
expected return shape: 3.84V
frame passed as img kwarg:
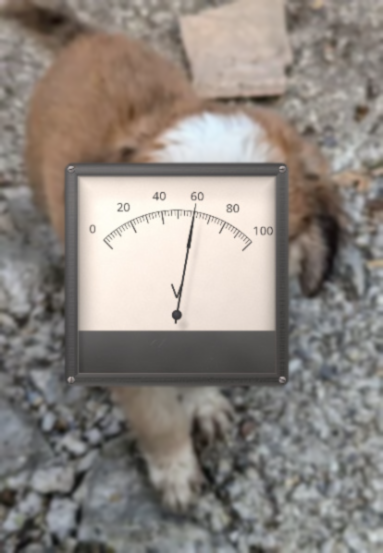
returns 60V
